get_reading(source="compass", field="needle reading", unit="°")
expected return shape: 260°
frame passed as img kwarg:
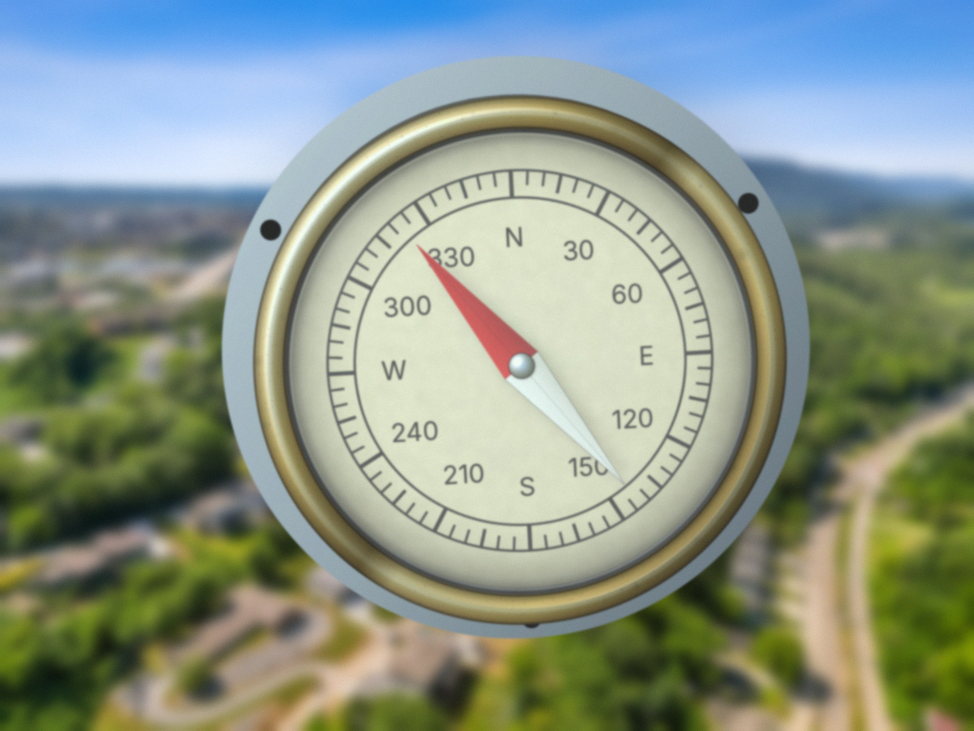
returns 322.5°
